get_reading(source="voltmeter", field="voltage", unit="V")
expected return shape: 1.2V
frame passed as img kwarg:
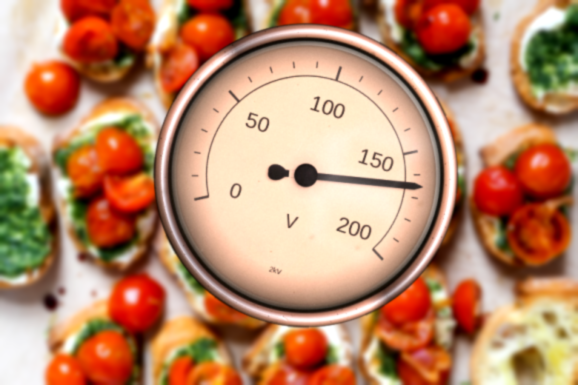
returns 165V
